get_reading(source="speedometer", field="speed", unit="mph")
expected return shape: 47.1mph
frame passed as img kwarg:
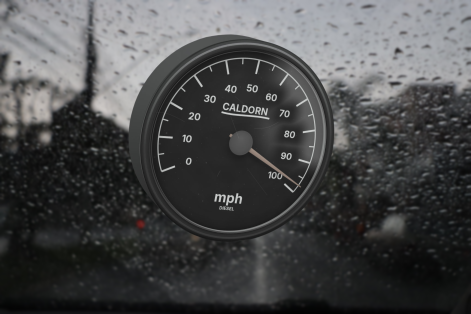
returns 97.5mph
